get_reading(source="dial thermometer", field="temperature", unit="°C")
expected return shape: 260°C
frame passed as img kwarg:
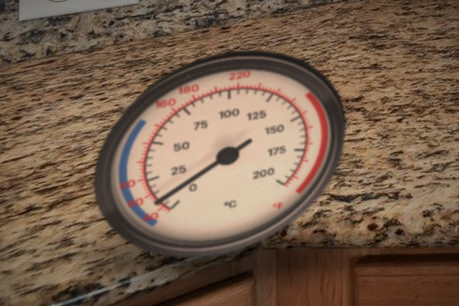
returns 10°C
